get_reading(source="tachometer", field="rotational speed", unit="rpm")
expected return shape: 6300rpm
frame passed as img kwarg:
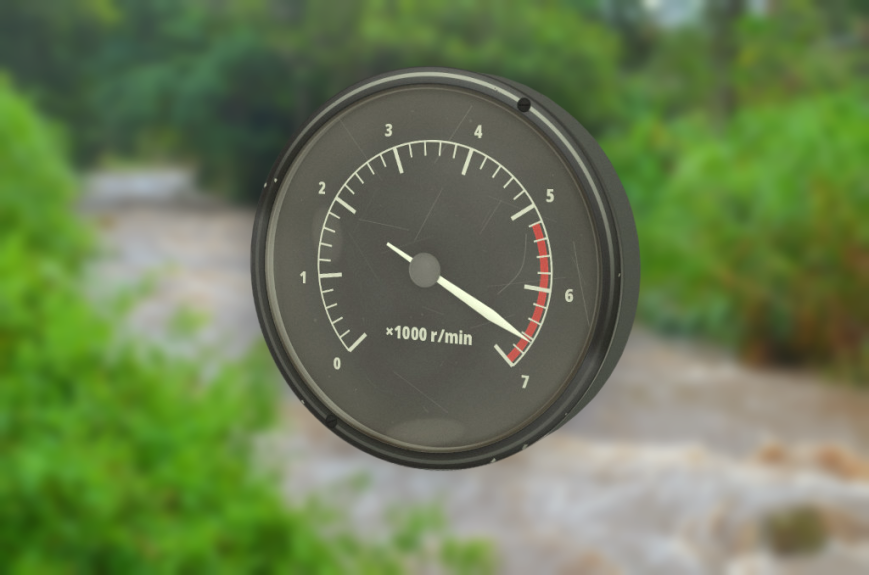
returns 6600rpm
